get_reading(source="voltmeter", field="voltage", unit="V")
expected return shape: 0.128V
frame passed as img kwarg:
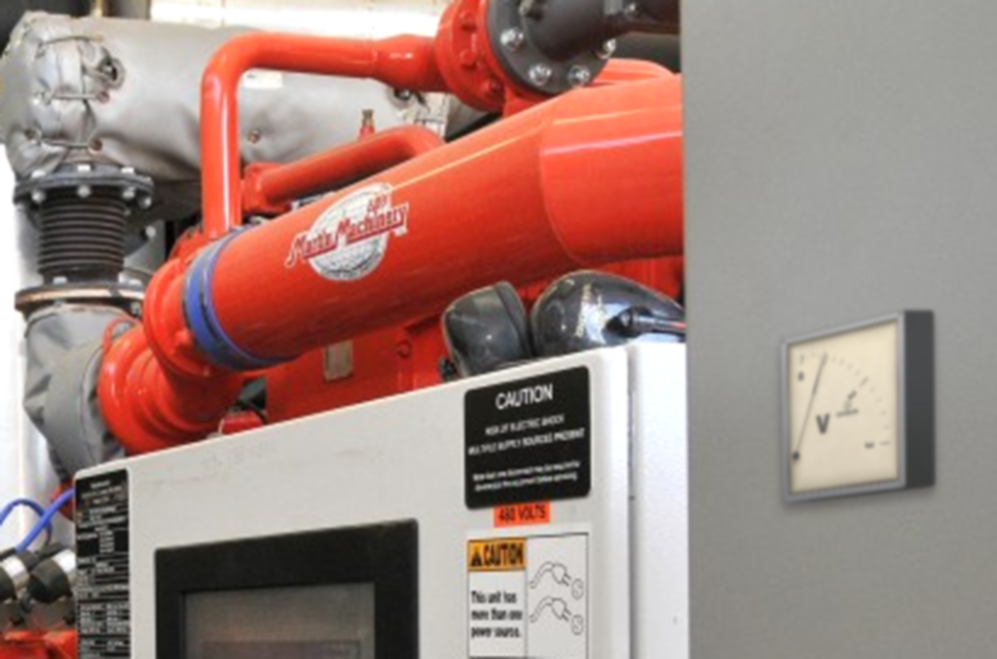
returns 1V
